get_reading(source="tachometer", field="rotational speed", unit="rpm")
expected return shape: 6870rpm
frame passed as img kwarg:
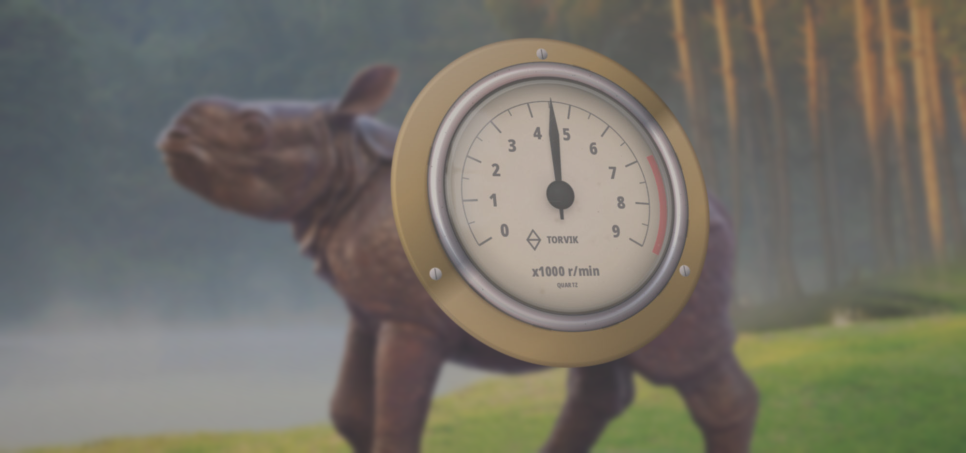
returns 4500rpm
